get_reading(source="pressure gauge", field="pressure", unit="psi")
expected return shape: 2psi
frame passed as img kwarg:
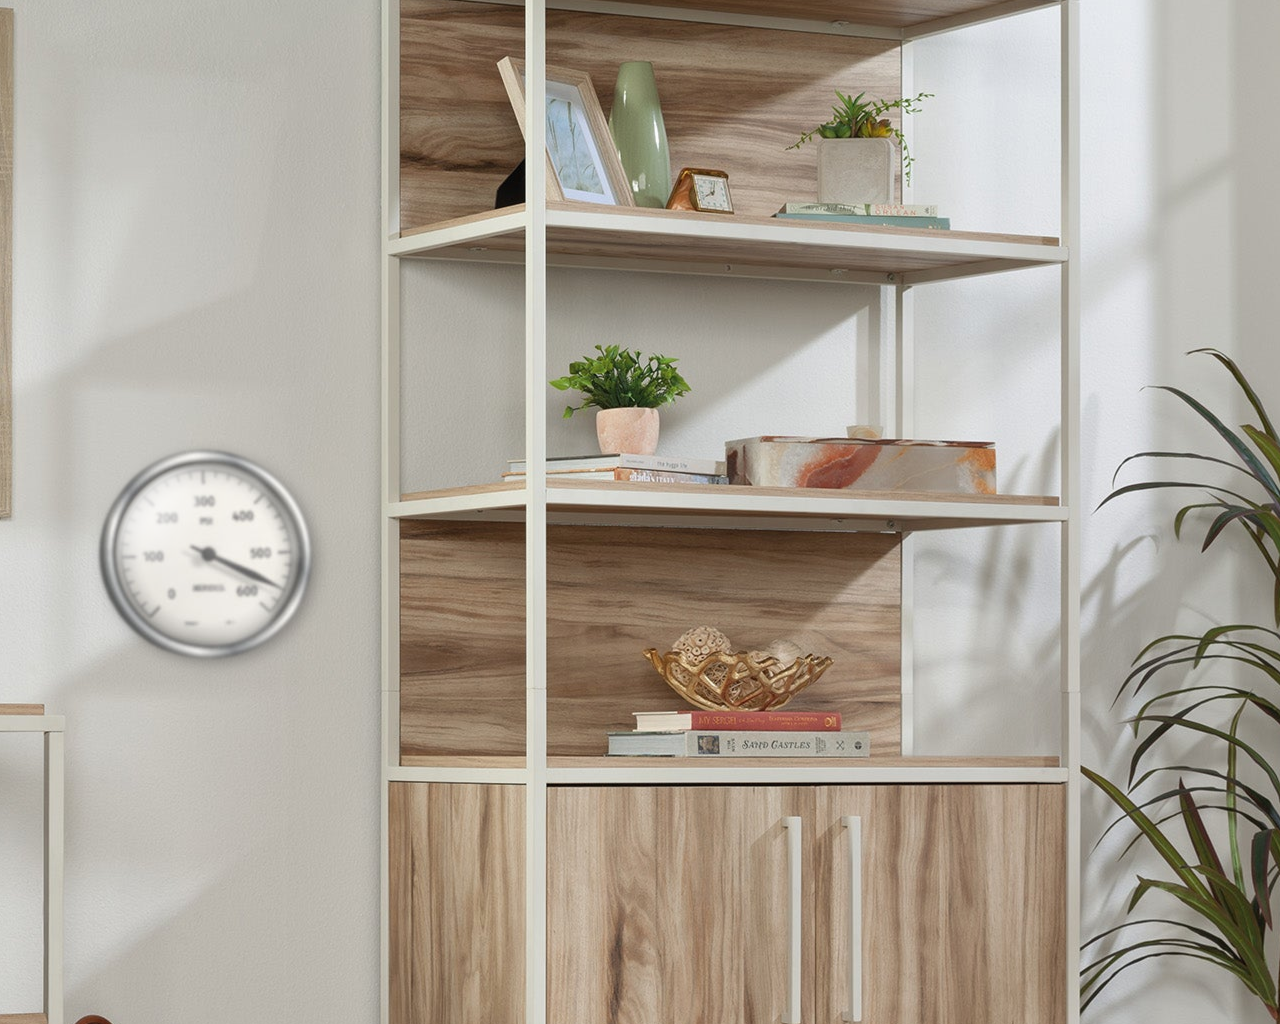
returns 560psi
